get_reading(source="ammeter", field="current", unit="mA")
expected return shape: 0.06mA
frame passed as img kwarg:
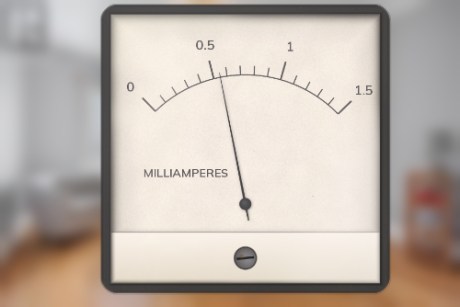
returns 0.55mA
